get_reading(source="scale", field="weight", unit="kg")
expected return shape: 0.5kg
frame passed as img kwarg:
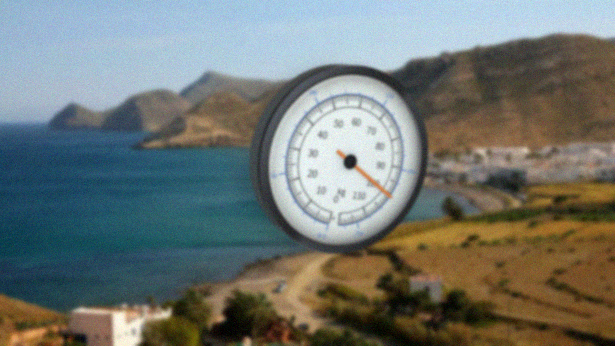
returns 100kg
